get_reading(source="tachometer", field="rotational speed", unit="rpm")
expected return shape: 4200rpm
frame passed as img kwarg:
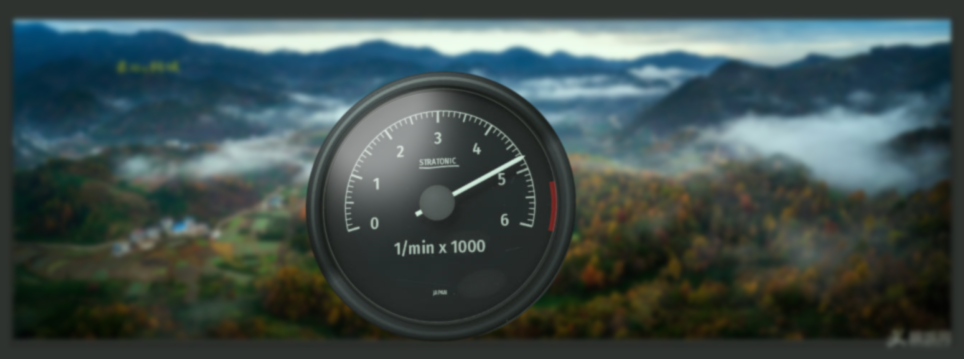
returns 4800rpm
